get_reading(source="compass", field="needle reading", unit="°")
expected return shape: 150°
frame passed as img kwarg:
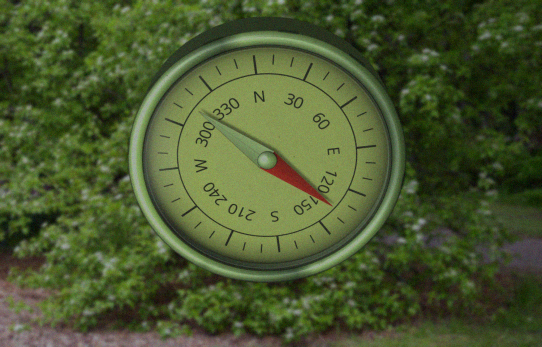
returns 135°
